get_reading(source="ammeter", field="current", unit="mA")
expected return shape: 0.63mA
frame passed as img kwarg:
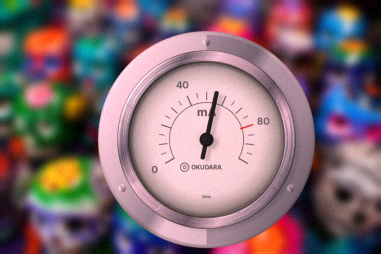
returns 55mA
